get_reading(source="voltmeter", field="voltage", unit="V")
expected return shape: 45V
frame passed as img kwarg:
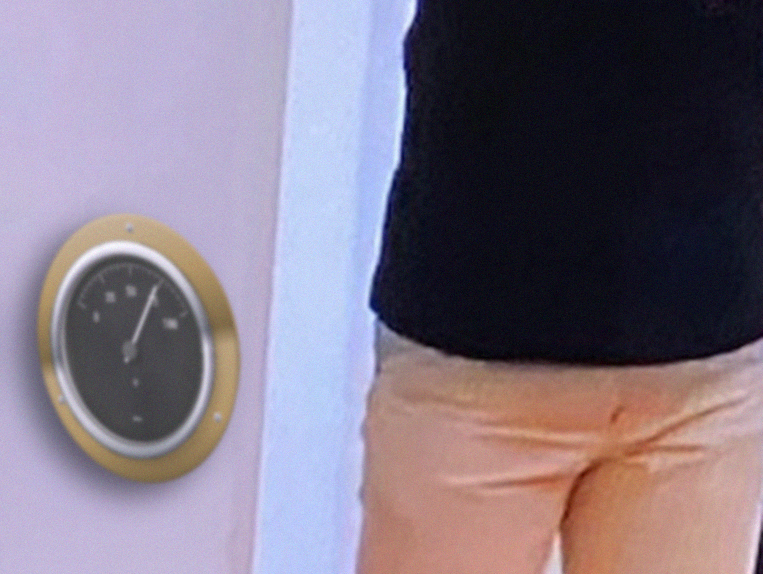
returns 75V
